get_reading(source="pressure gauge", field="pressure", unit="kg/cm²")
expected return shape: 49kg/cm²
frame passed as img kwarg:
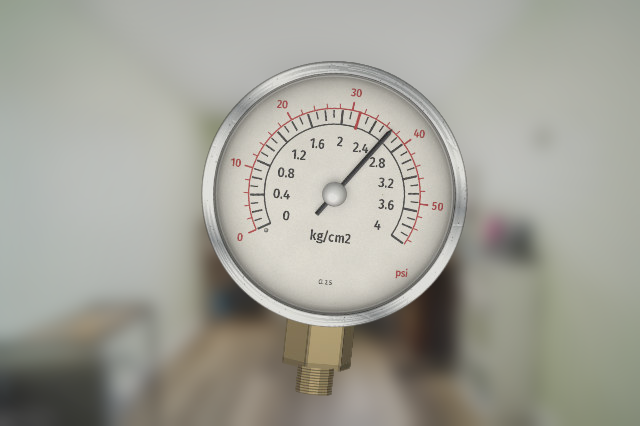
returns 2.6kg/cm²
